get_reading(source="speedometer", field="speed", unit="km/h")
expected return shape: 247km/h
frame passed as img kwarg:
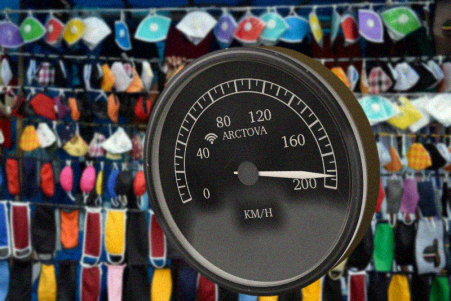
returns 192.5km/h
